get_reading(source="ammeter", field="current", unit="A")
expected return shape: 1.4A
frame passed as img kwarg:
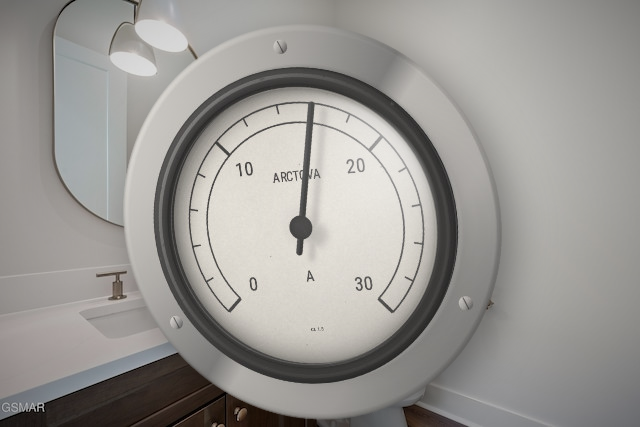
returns 16A
